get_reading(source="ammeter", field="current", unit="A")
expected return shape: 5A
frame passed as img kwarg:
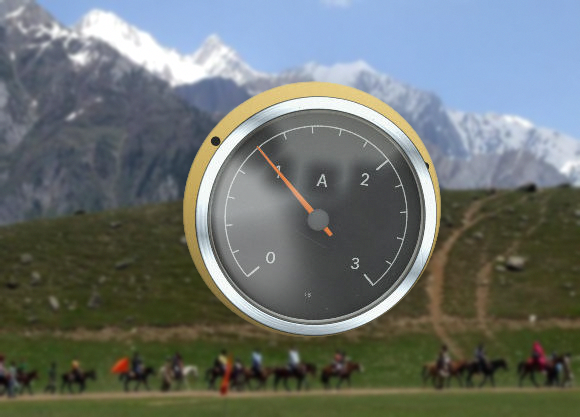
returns 1A
